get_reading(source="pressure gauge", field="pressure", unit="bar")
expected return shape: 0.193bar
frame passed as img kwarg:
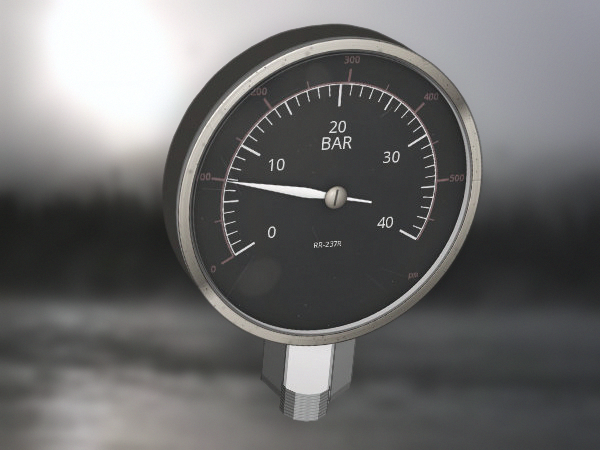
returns 7bar
